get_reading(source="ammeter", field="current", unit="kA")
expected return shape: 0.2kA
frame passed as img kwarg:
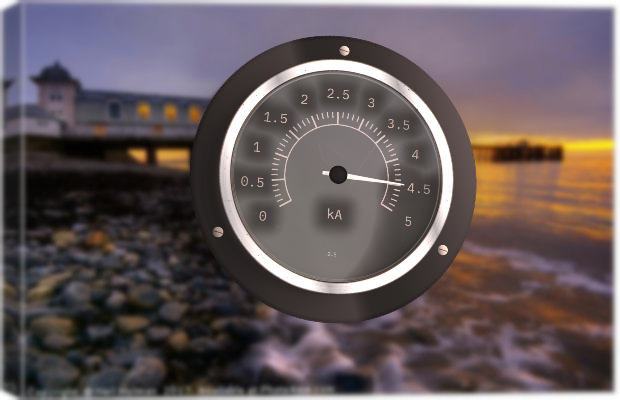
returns 4.5kA
